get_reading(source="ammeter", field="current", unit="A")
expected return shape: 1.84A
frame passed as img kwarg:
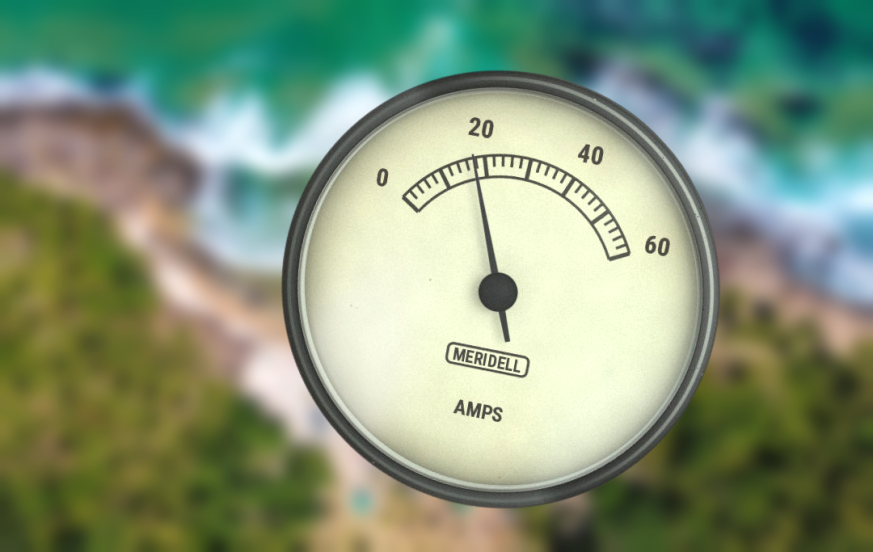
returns 18A
